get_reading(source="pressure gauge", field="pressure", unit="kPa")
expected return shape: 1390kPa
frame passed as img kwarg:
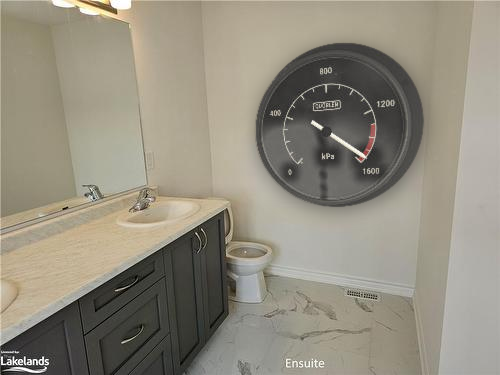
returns 1550kPa
